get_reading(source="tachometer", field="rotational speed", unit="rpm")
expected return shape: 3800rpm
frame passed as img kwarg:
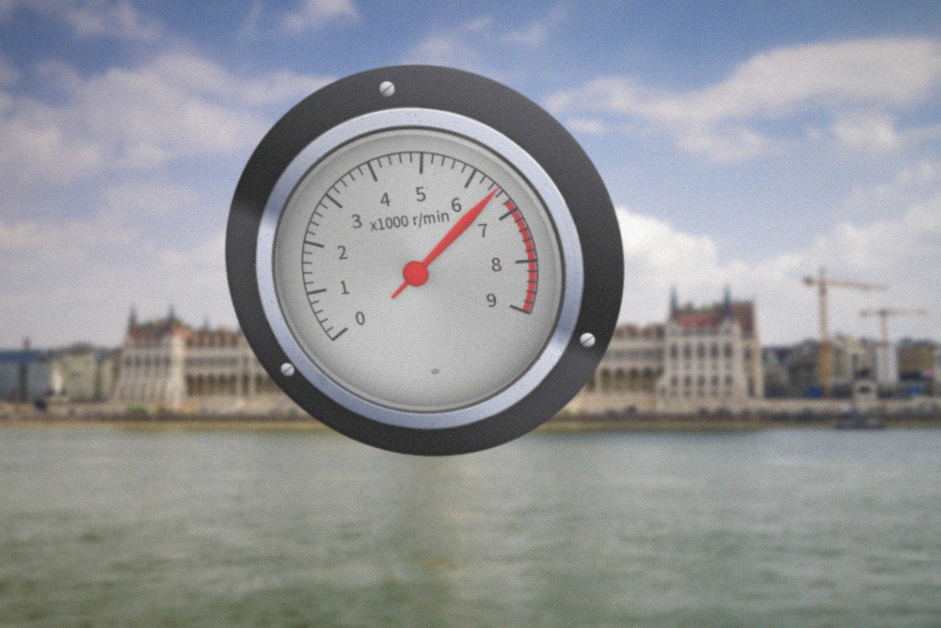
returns 6500rpm
